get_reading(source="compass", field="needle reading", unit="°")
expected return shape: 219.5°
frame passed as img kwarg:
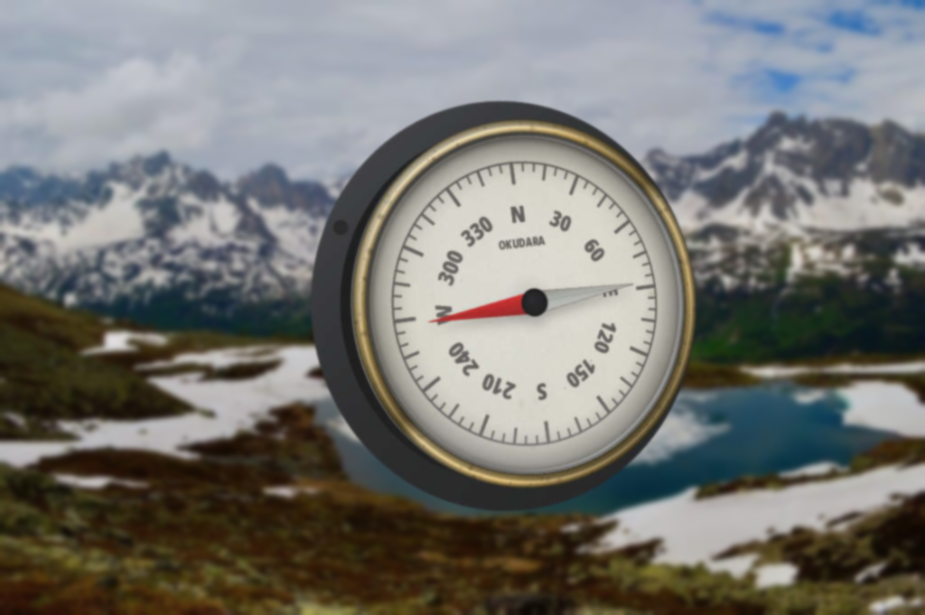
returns 267.5°
